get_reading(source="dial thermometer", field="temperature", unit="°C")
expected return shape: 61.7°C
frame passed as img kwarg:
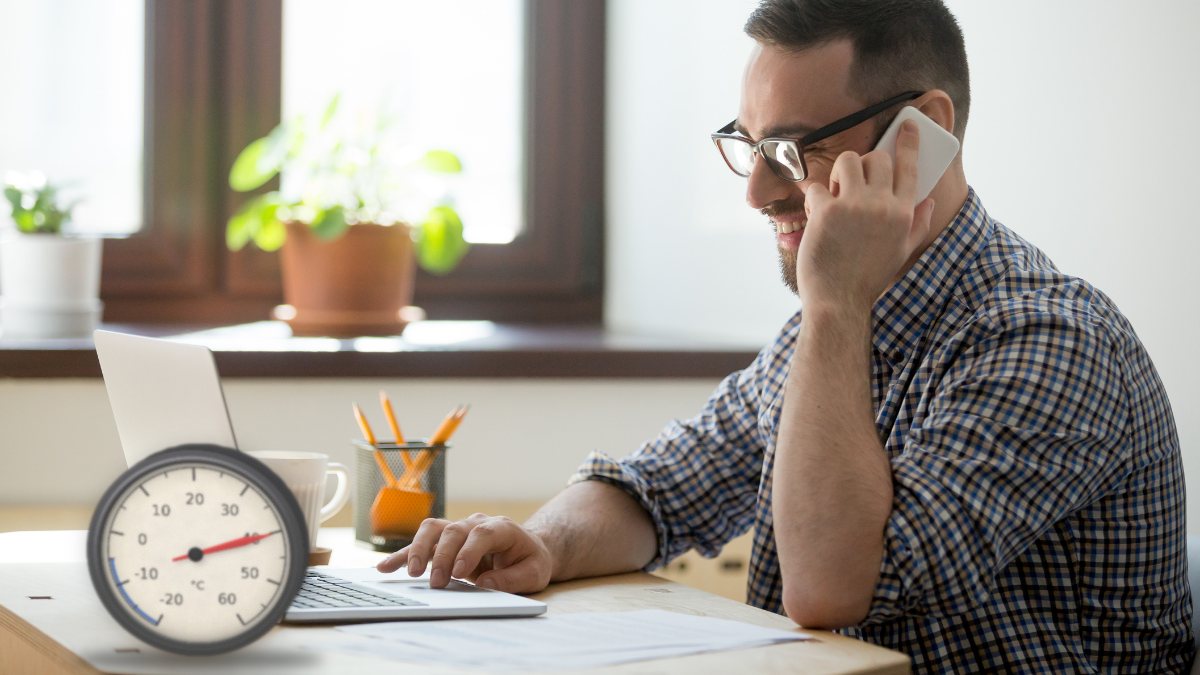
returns 40°C
